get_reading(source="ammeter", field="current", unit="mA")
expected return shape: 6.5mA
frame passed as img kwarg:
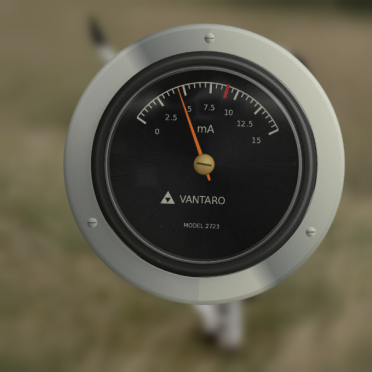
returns 4.5mA
